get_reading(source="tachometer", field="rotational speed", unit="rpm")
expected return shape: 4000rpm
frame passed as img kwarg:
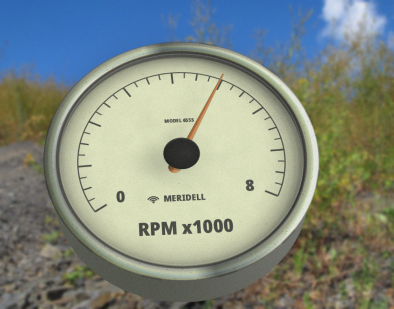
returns 5000rpm
